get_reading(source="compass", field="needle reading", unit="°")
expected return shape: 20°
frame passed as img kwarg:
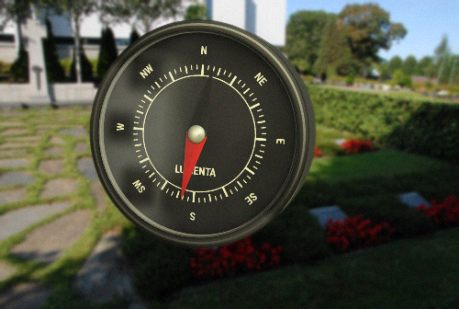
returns 190°
